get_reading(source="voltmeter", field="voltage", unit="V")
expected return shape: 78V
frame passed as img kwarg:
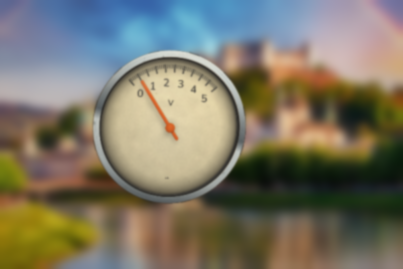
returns 0.5V
